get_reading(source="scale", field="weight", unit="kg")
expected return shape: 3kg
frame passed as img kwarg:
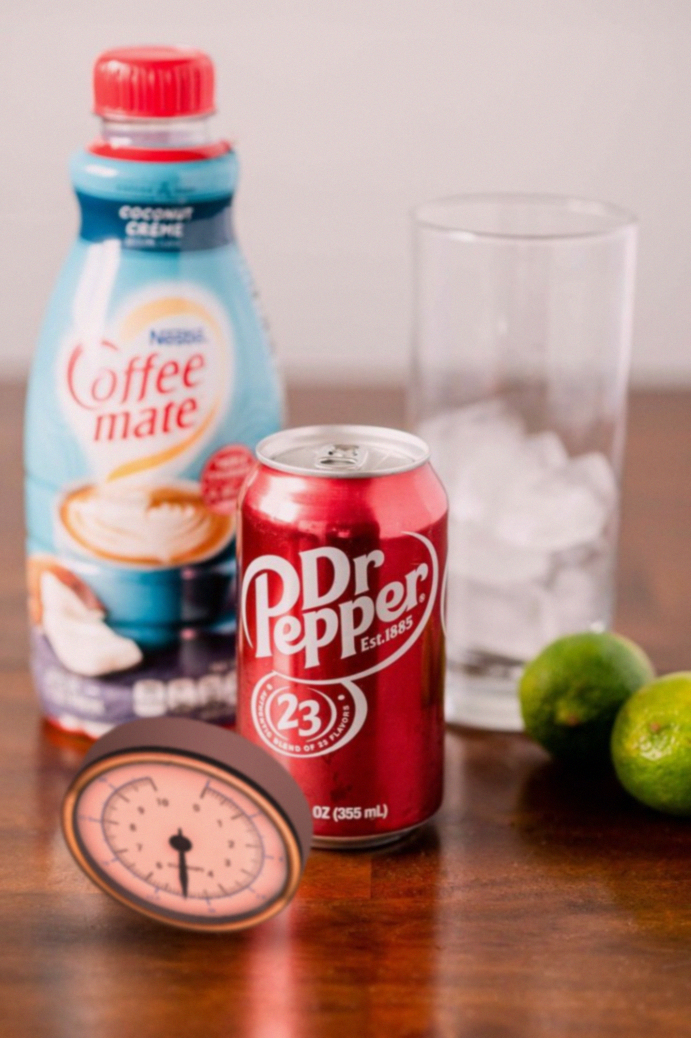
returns 5kg
